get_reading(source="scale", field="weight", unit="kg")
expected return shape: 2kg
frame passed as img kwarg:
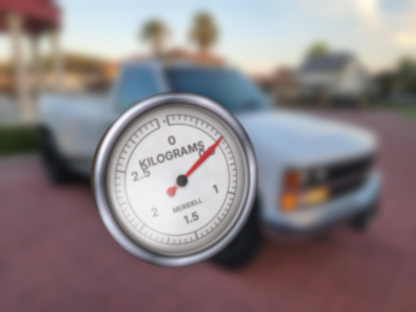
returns 0.5kg
